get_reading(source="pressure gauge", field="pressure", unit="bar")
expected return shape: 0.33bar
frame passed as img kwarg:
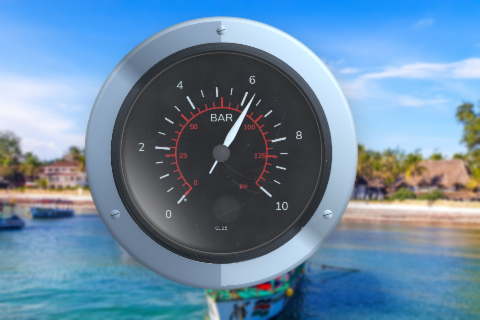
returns 6.25bar
